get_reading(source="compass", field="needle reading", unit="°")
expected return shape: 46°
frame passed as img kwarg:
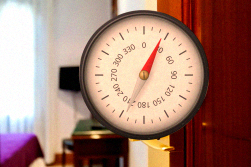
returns 25°
